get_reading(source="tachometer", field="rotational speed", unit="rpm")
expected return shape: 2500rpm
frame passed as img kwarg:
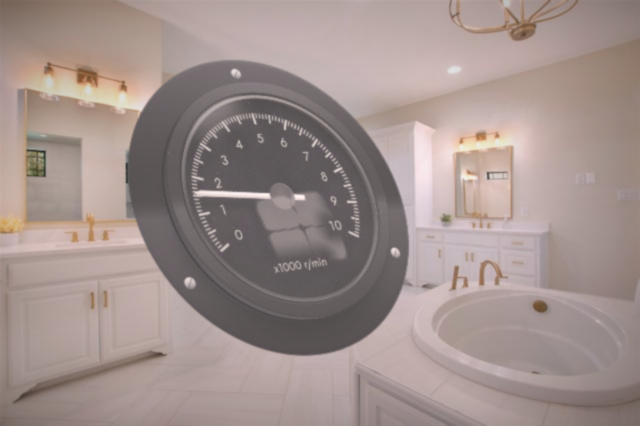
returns 1500rpm
